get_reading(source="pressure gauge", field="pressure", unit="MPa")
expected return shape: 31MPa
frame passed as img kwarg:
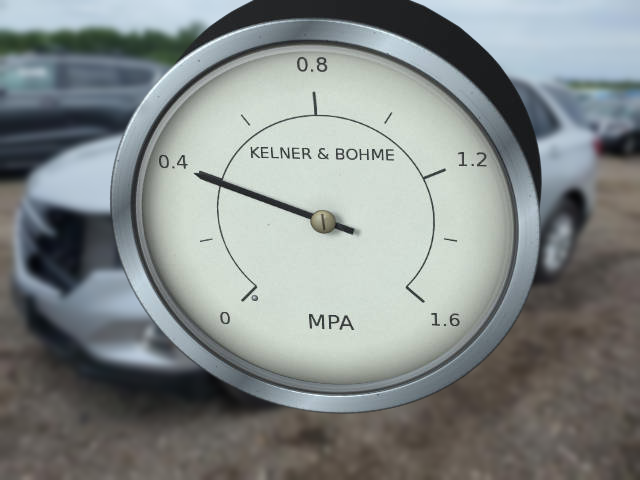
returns 0.4MPa
